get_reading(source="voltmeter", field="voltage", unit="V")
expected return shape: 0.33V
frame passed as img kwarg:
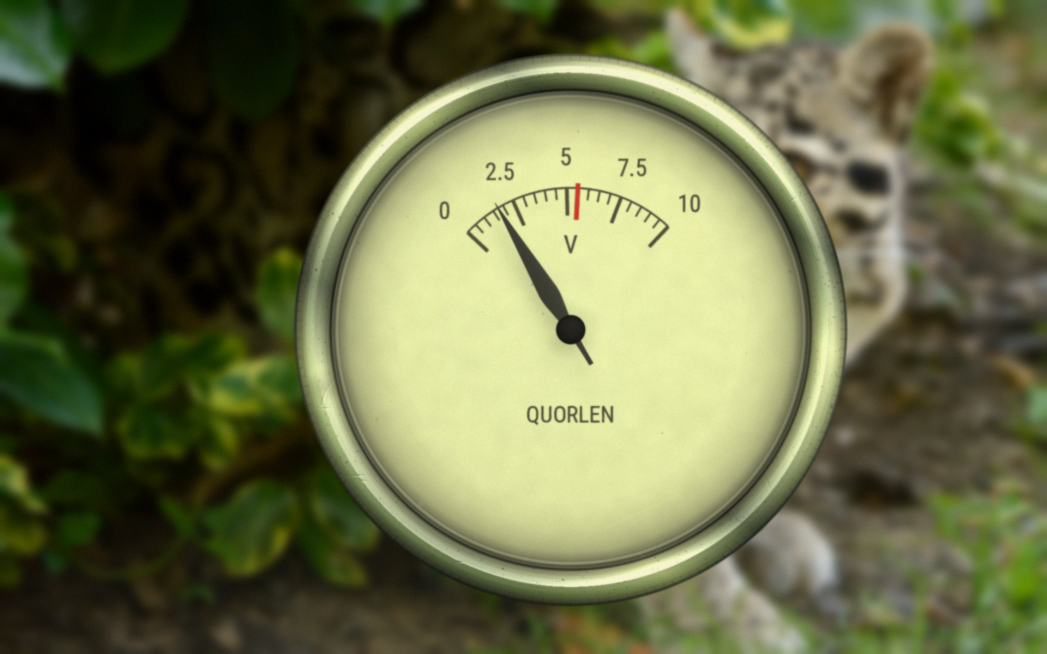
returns 1.75V
